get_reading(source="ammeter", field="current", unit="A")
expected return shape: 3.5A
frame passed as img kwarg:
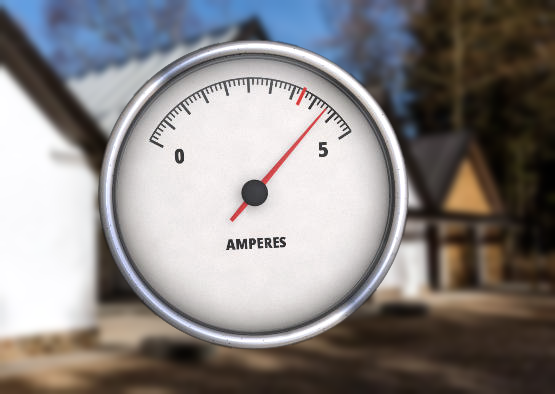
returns 4.3A
